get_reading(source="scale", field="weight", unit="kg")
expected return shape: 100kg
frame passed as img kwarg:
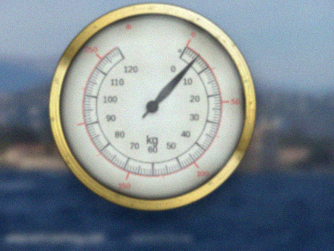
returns 5kg
